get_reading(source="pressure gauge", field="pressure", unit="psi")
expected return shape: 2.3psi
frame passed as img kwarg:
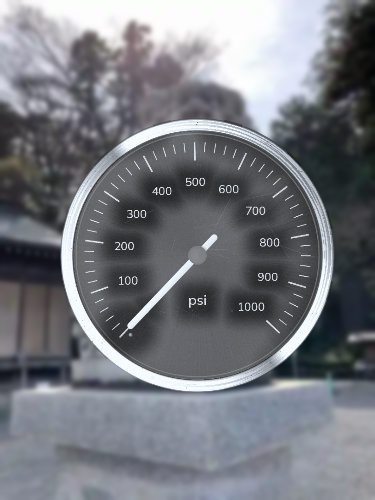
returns 0psi
